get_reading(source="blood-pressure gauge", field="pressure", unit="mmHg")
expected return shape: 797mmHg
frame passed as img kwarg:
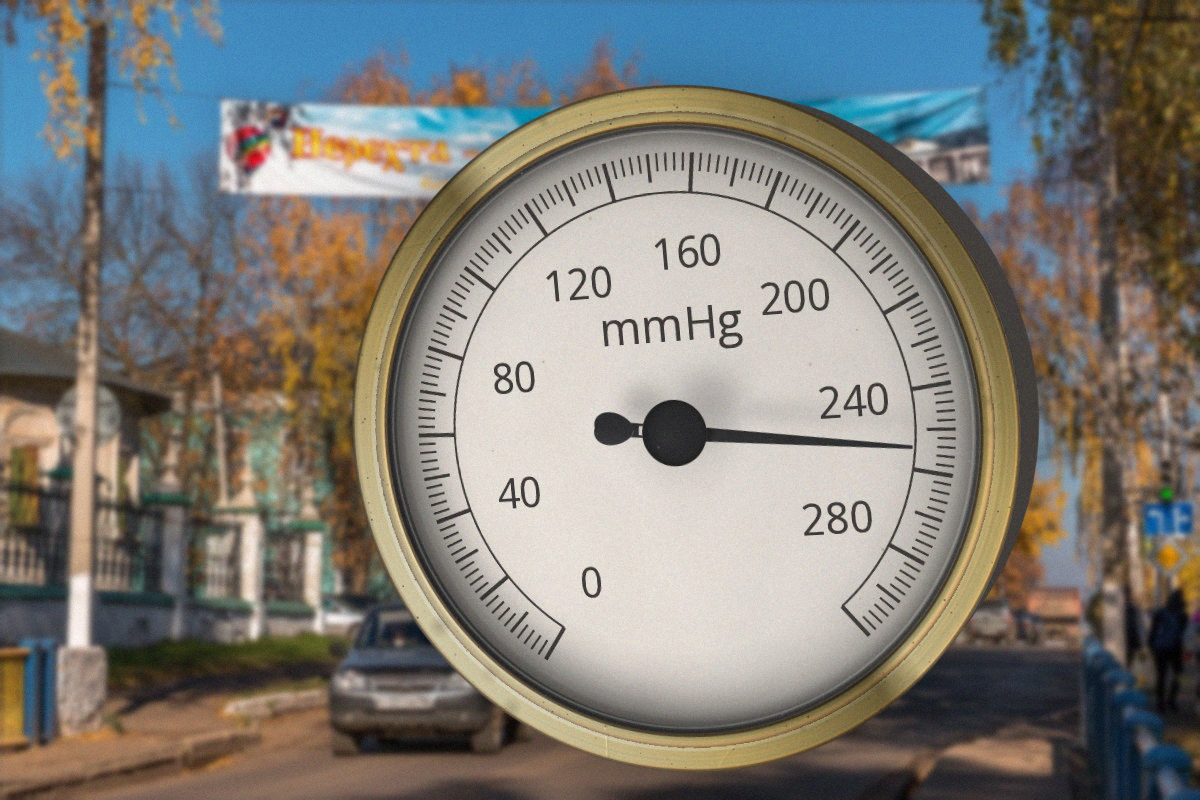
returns 254mmHg
